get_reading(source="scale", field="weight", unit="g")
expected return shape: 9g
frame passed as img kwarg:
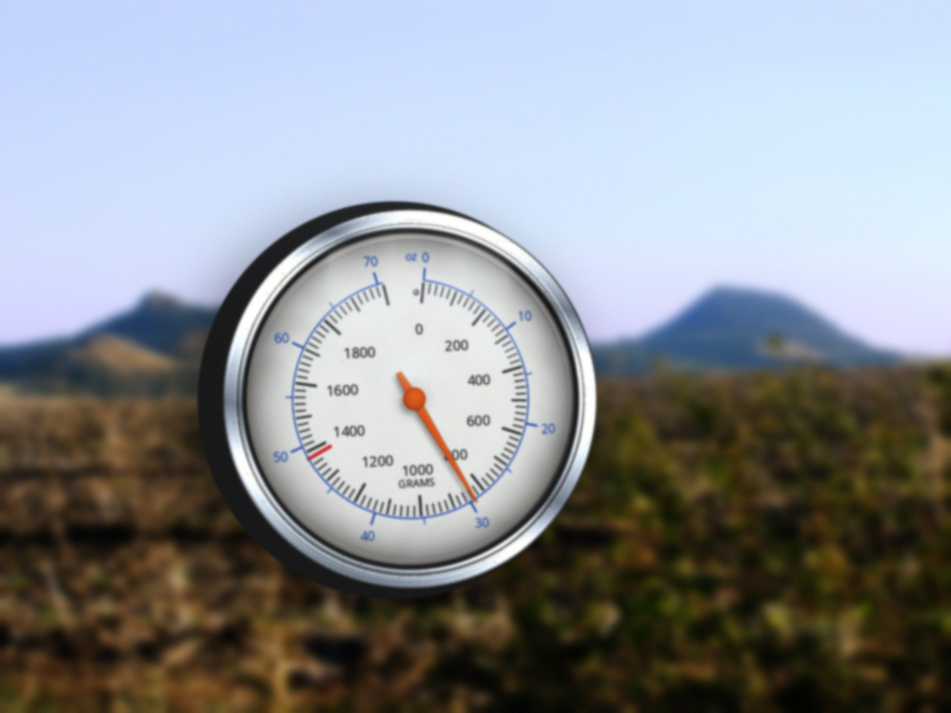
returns 840g
